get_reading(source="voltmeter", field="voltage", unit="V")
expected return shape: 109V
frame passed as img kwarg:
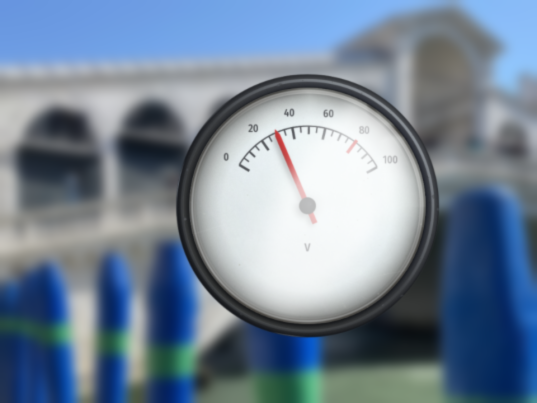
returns 30V
